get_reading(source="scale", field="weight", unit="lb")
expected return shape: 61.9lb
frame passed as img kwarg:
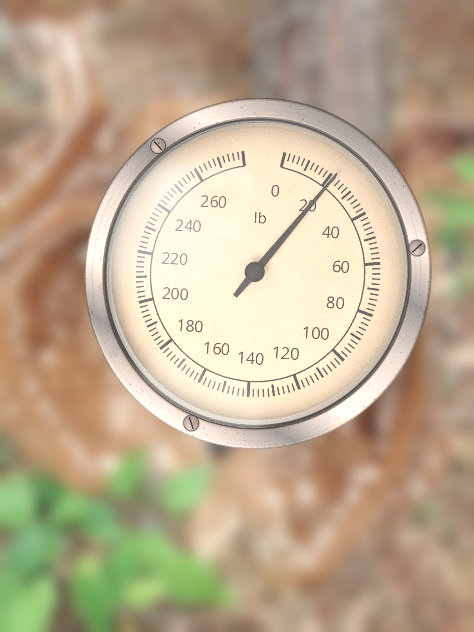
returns 22lb
